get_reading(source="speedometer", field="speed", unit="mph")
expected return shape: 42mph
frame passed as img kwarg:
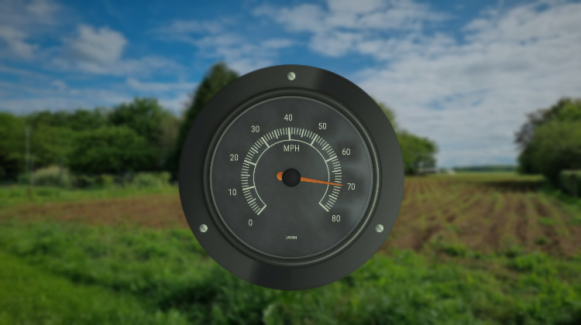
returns 70mph
